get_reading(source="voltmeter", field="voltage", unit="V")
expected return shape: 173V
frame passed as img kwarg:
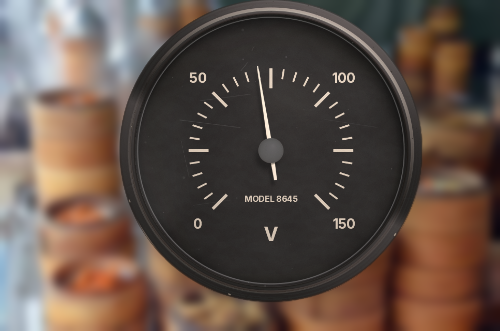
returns 70V
